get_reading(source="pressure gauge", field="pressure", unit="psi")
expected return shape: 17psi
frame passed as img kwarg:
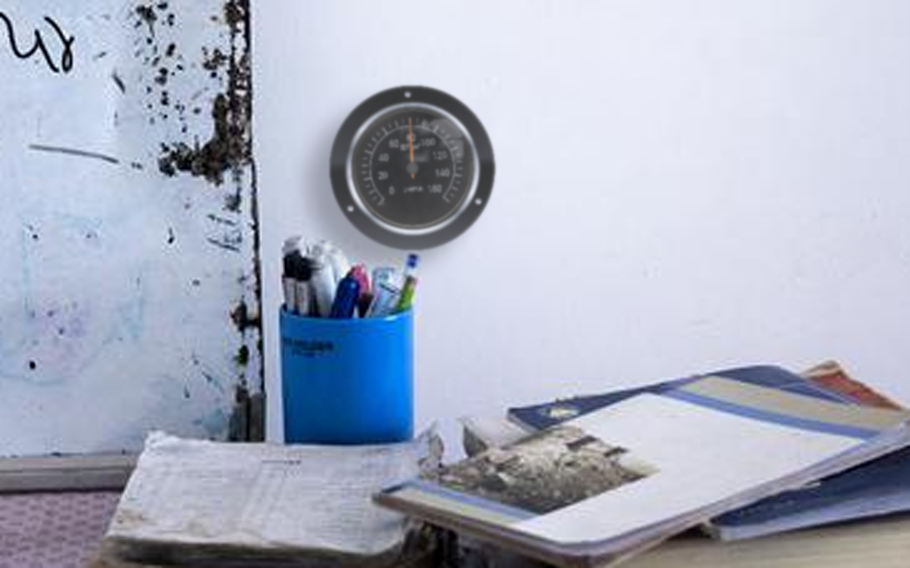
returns 80psi
